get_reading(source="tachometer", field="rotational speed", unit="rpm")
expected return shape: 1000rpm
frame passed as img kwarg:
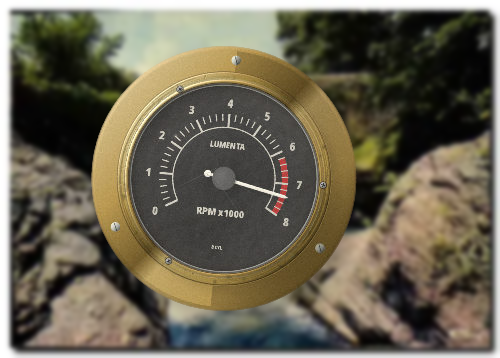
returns 7400rpm
